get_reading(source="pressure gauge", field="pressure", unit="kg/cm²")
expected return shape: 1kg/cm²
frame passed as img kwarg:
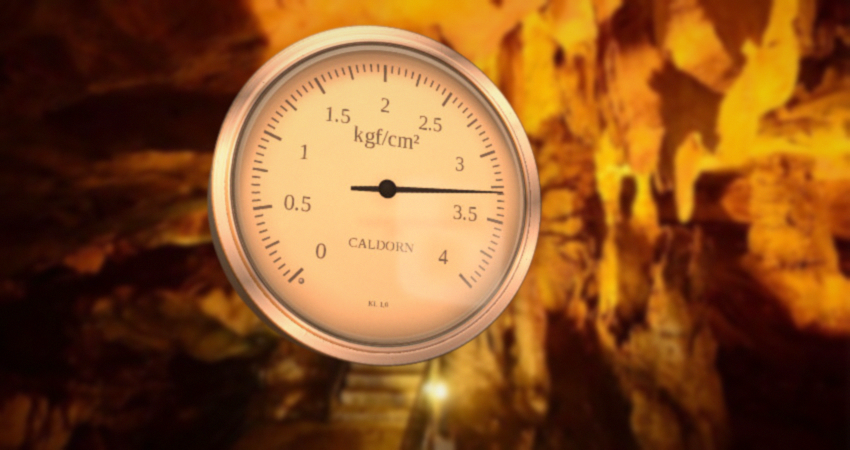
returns 3.3kg/cm²
